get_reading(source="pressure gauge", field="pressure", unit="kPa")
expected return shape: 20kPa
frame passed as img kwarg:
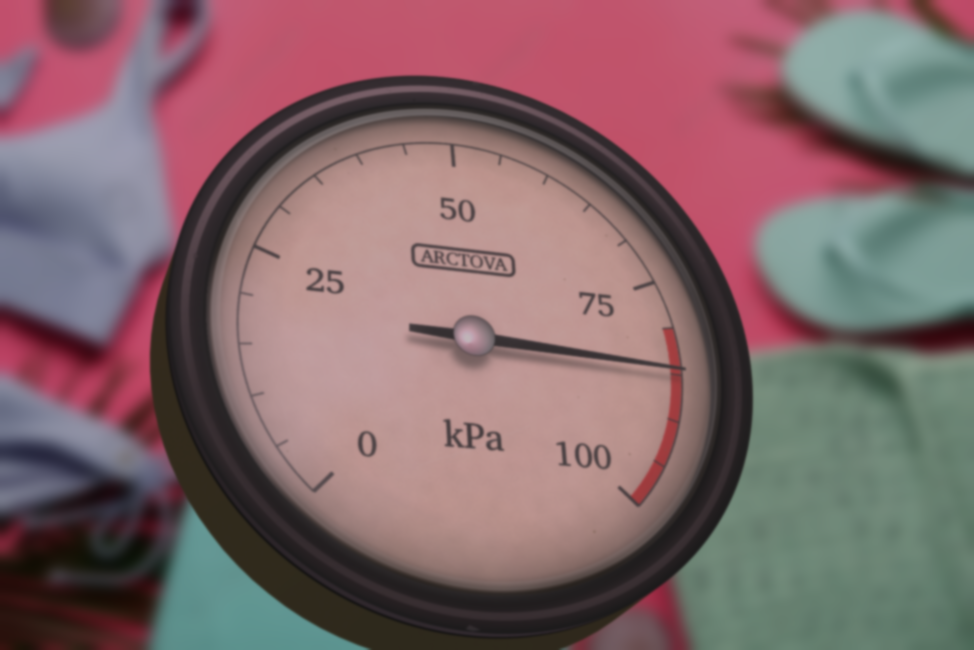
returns 85kPa
